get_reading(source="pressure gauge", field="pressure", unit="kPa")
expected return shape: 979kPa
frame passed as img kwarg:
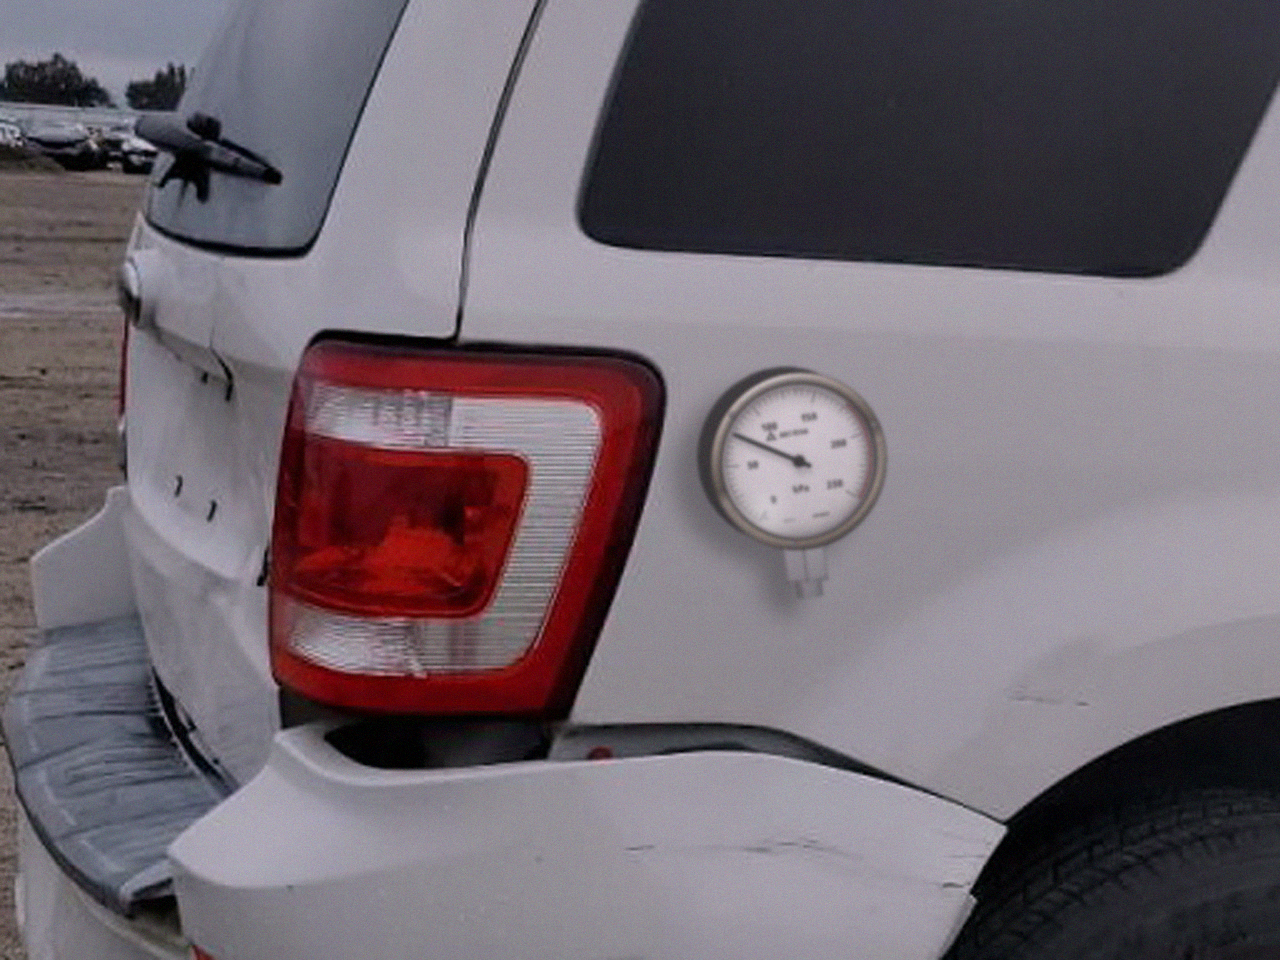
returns 75kPa
